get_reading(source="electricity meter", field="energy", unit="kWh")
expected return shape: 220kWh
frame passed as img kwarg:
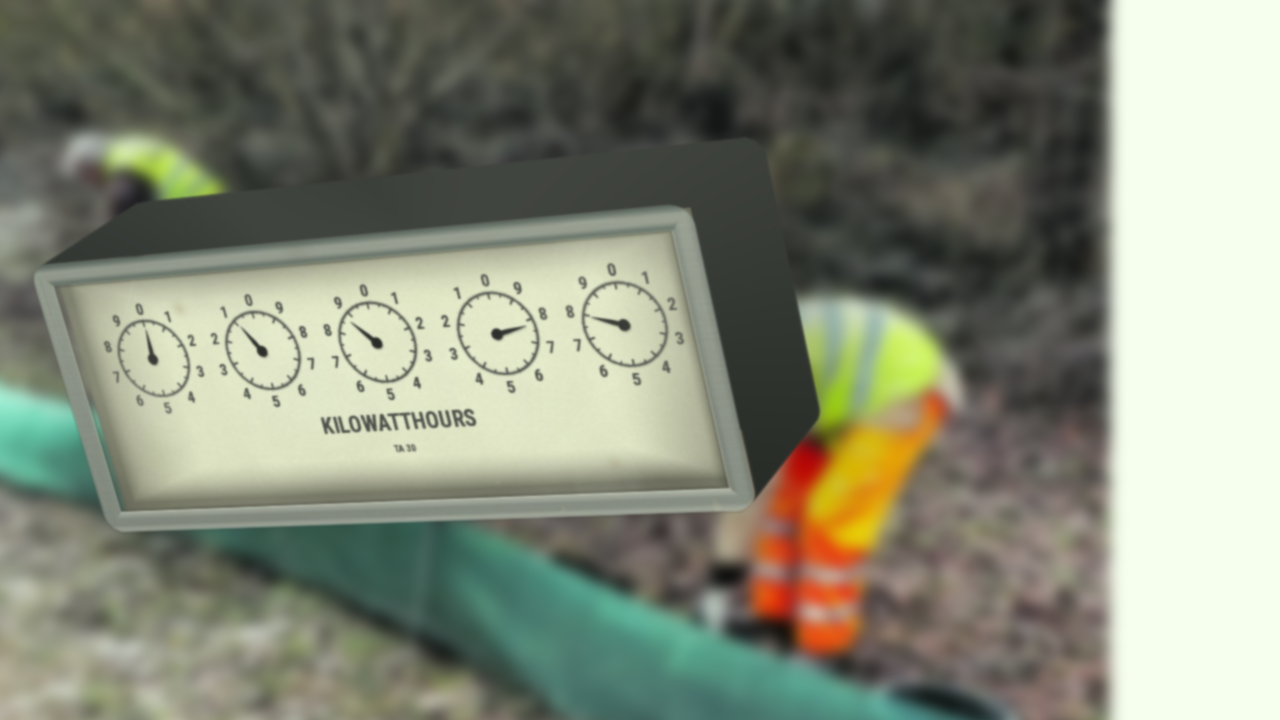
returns 878kWh
